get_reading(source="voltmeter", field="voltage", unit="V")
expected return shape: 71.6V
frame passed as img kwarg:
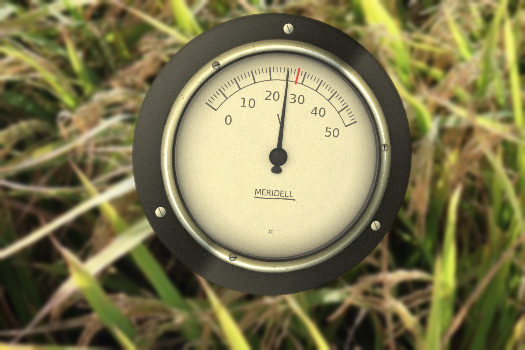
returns 25V
